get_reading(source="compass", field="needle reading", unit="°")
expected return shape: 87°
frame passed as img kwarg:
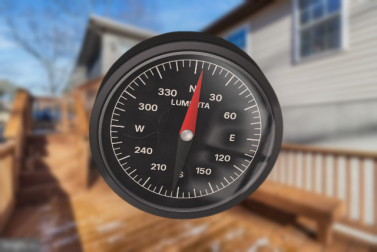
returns 5°
